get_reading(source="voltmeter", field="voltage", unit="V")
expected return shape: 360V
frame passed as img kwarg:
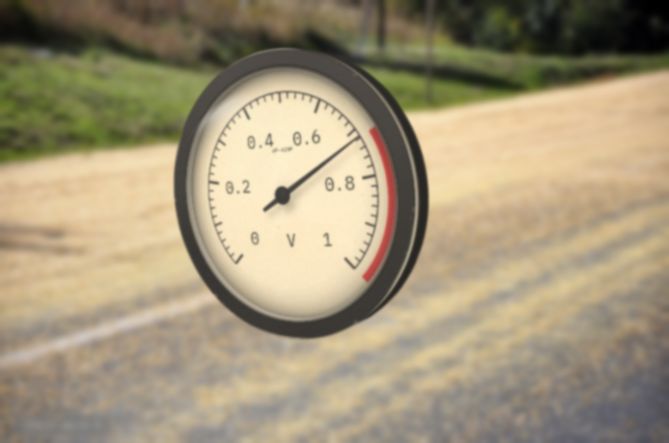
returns 0.72V
